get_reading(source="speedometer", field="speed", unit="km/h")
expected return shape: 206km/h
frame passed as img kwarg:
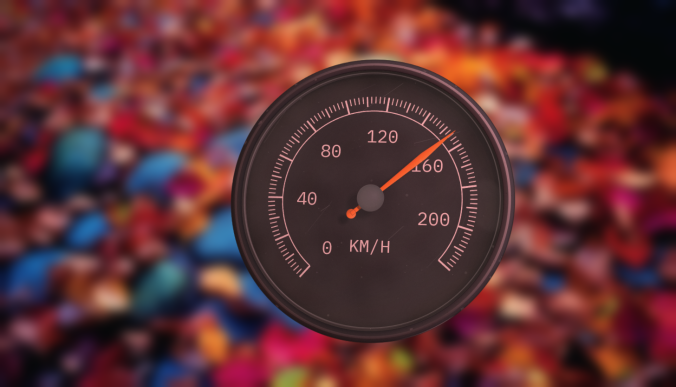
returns 154km/h
